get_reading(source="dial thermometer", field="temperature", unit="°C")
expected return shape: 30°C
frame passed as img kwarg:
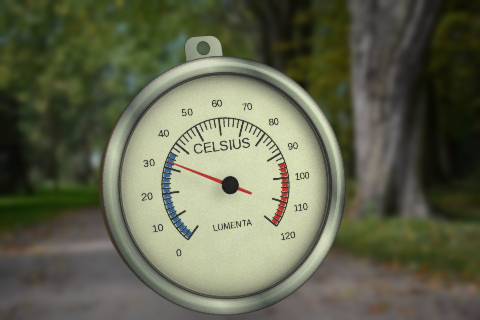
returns 32°C
